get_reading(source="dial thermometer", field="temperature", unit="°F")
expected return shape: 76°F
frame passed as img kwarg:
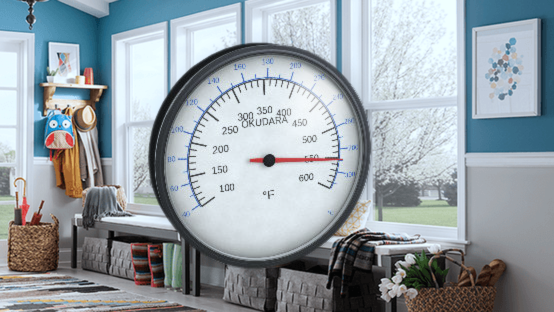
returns 550°F
